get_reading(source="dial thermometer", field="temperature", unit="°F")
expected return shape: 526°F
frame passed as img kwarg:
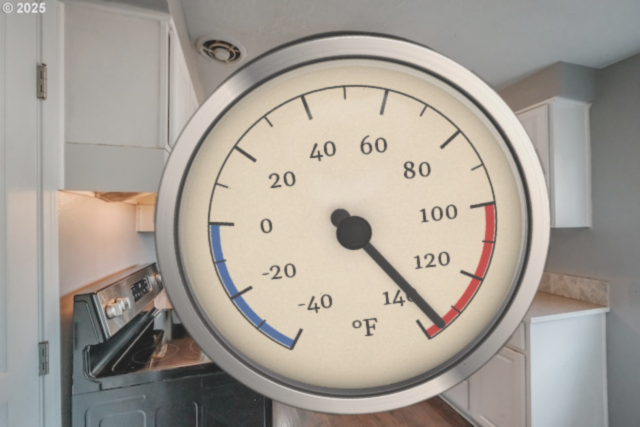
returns 135°F
